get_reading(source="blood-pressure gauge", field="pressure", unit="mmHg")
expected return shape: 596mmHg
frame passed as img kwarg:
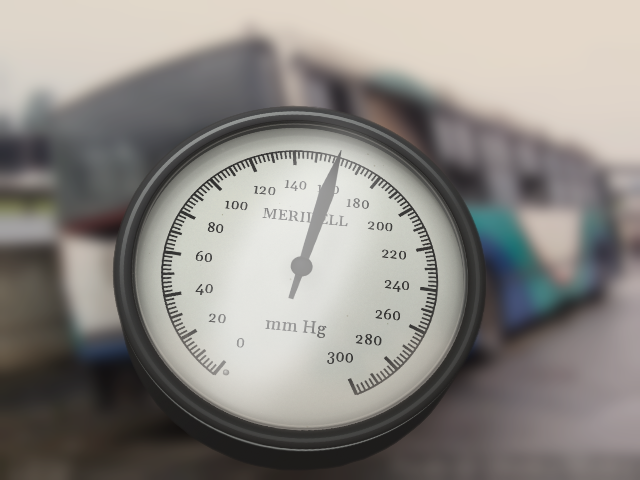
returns 160mmHg
